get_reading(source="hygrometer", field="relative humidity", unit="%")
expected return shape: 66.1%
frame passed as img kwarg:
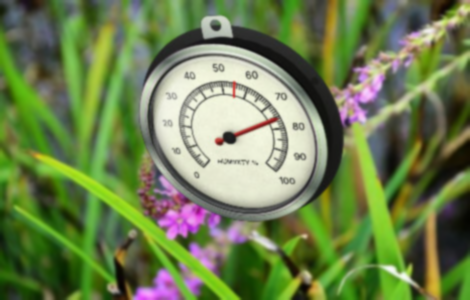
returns 75%
